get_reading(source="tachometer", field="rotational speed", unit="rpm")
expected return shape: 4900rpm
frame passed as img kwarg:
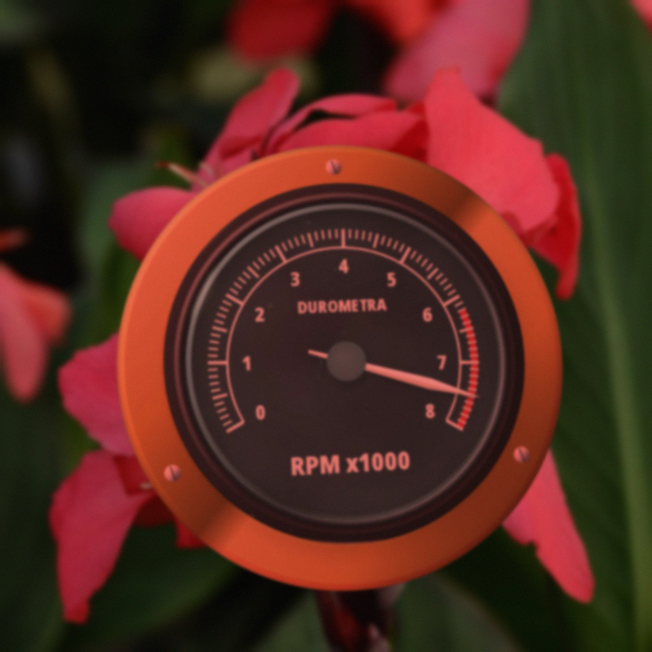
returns 7500rpm
